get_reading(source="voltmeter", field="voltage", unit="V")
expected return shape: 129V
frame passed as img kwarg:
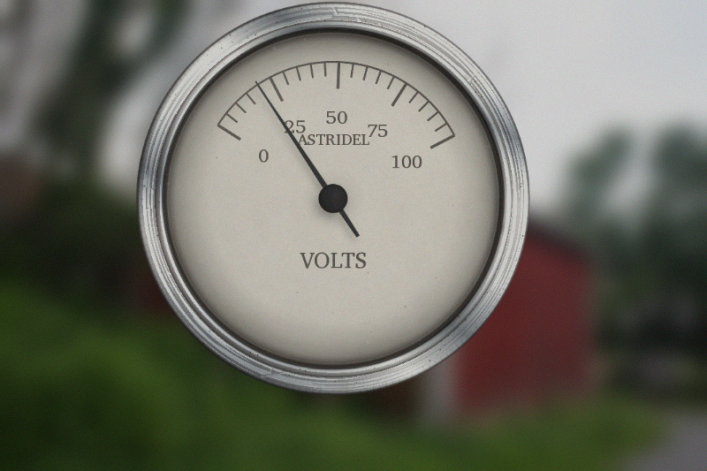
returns 20V
